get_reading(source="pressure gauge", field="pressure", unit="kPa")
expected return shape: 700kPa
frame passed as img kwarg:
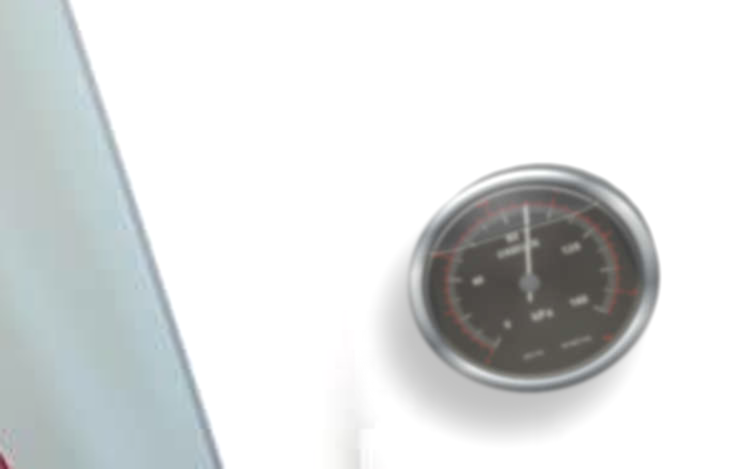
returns 90kPa
